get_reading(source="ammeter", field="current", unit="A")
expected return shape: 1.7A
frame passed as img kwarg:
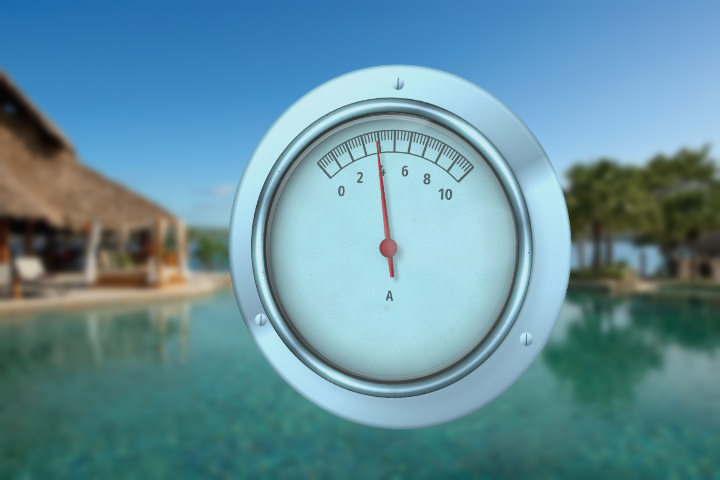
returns 4A
